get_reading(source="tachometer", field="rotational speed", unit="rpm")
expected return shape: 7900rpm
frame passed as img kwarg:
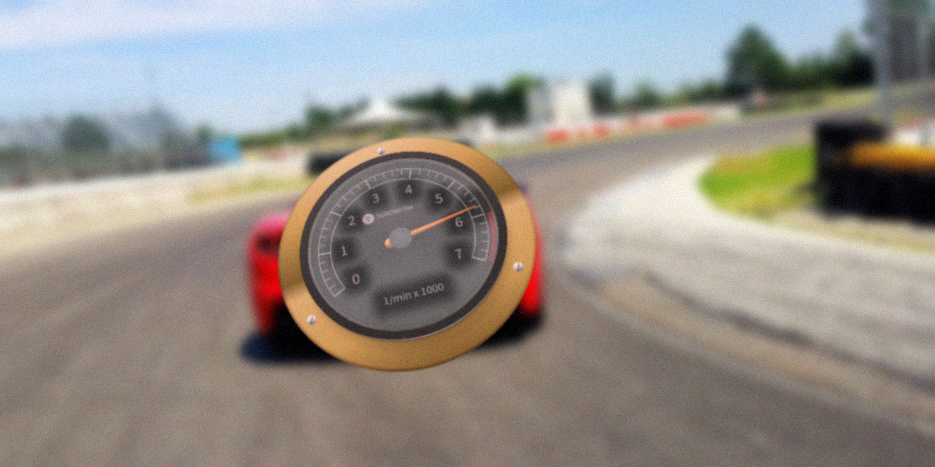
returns 5800rpm
